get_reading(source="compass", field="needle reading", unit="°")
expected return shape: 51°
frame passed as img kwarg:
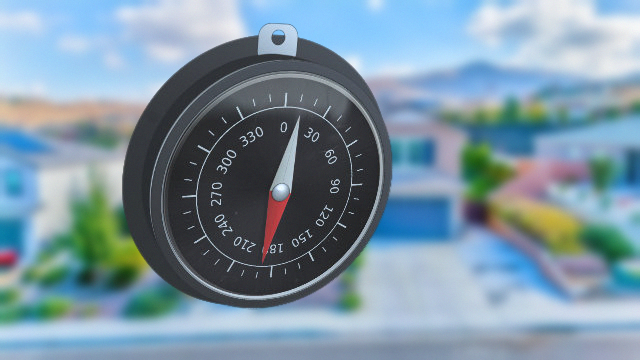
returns 190°
